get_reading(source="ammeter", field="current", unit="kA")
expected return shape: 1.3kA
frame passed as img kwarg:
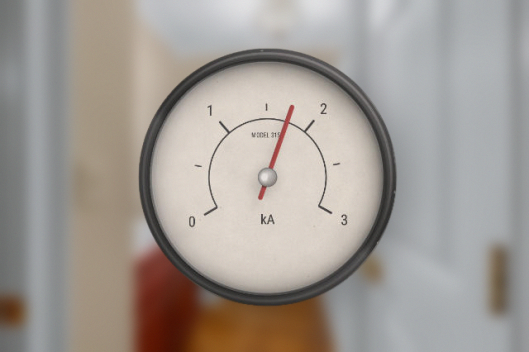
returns 1.75kA
